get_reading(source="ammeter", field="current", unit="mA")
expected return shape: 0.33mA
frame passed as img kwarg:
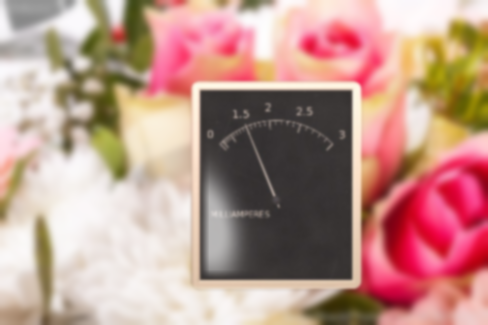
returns 1.5mA
